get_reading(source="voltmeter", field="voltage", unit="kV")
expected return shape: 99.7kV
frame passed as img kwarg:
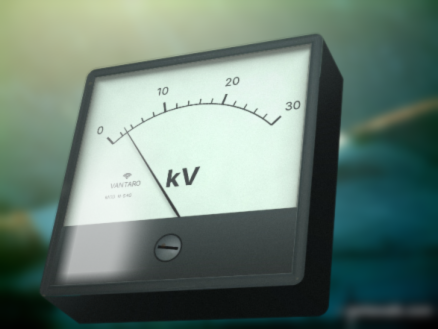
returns 3kV
